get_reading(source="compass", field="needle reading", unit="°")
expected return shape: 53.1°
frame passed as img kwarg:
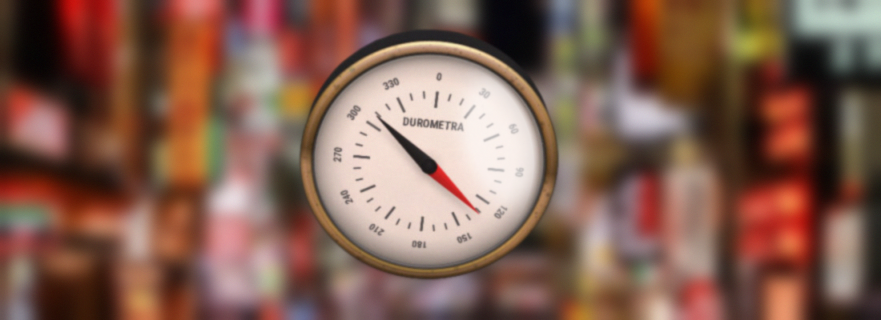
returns 130°
